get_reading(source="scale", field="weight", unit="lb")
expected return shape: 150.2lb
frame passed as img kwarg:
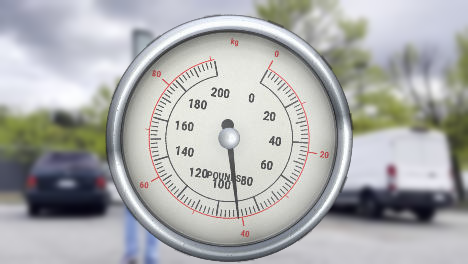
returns 90lb
